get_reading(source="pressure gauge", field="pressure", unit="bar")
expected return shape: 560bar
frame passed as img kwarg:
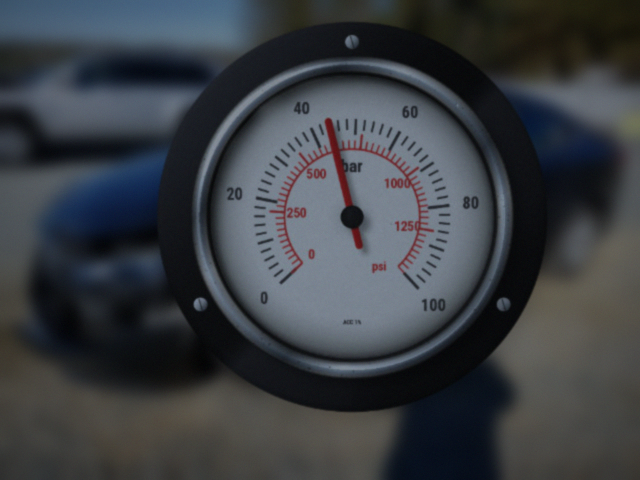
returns 44bar
